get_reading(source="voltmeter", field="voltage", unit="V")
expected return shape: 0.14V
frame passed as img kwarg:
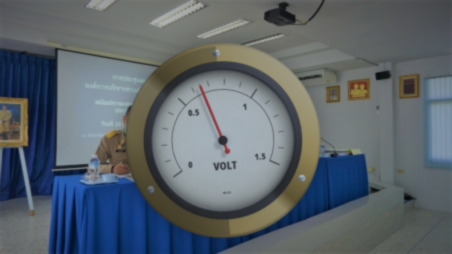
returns 0.65V
